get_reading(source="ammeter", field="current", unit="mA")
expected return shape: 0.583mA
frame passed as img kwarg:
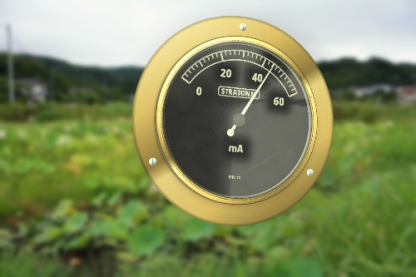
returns 44mA
